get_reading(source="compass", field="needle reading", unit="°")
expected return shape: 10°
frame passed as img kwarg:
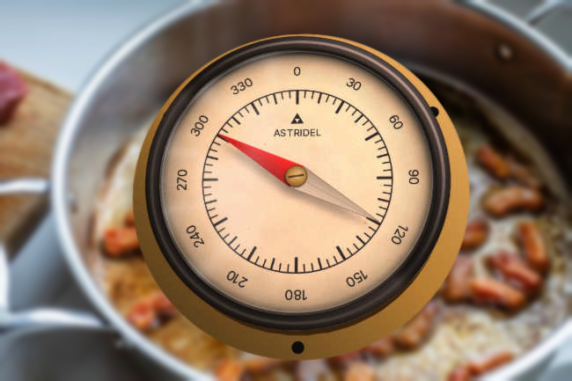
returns 300°
